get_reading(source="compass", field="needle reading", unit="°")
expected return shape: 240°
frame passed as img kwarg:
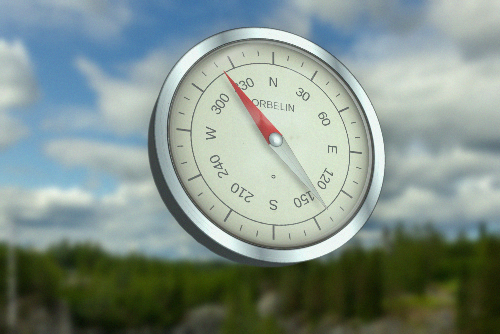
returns 320°
